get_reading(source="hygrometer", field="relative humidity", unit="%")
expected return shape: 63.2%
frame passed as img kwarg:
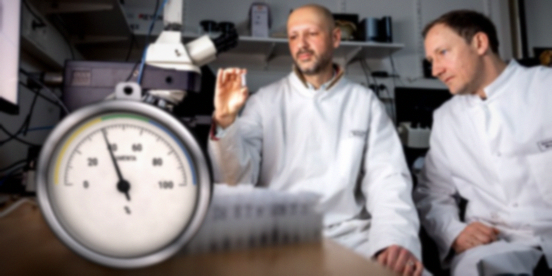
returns 40%
